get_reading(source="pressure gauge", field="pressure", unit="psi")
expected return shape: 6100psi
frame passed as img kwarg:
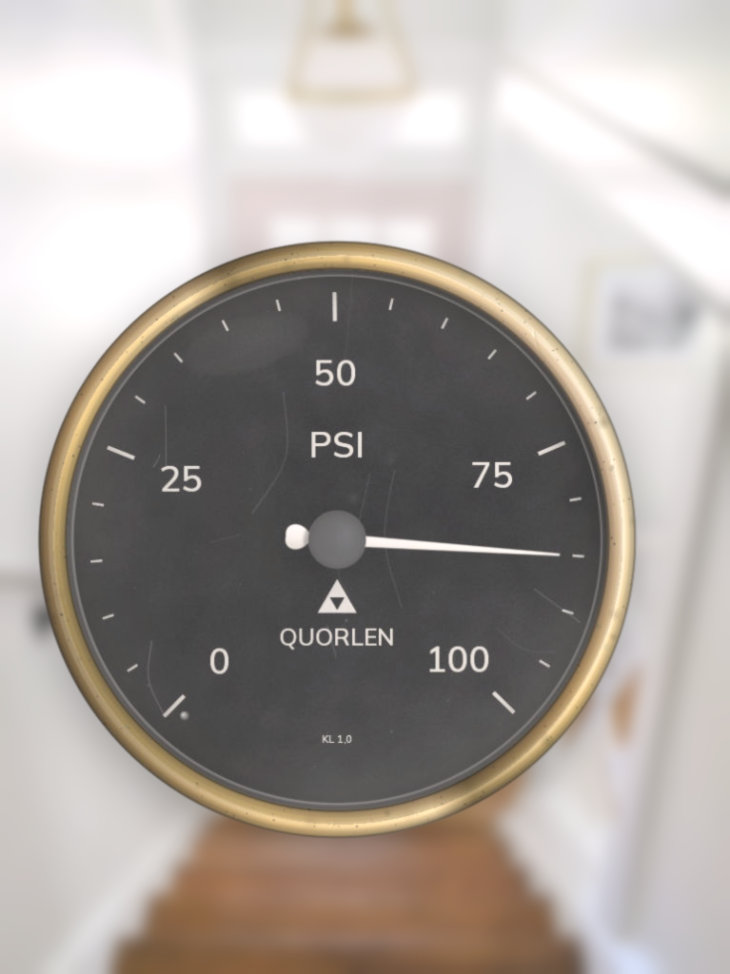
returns 85psi
